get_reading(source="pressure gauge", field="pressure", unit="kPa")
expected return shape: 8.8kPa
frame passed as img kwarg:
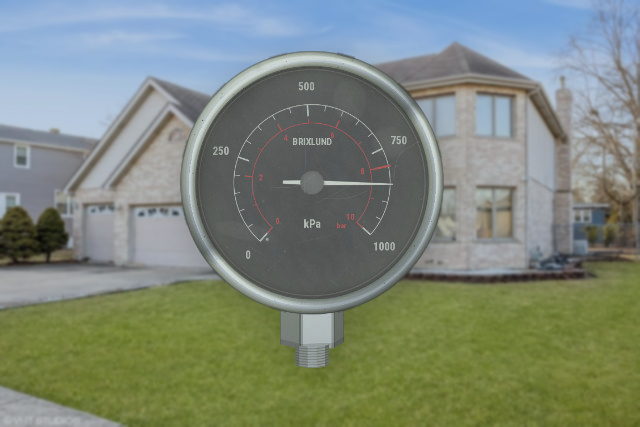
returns 850kPa
